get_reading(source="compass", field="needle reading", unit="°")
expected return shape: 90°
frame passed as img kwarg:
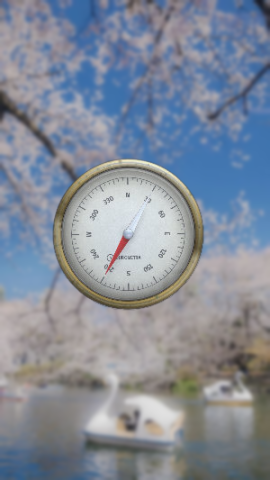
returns 210°
